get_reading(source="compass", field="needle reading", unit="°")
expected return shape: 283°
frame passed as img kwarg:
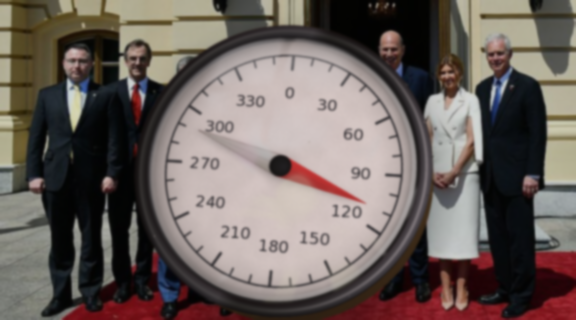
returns 110°
